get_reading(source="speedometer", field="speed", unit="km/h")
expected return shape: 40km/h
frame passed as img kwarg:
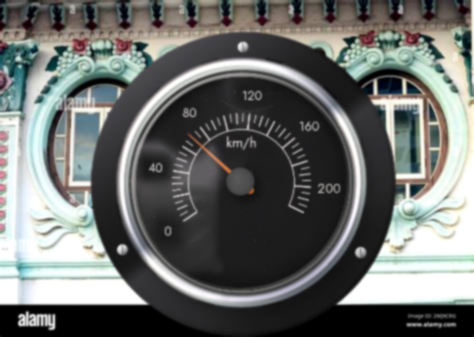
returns 70km/h
